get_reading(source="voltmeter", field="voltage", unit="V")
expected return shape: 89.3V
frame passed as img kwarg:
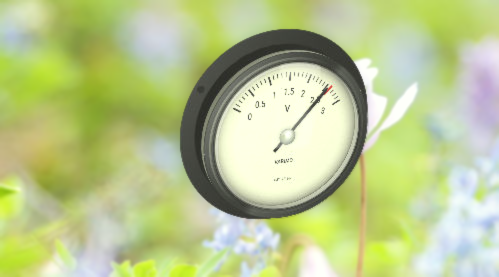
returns 2.5V
